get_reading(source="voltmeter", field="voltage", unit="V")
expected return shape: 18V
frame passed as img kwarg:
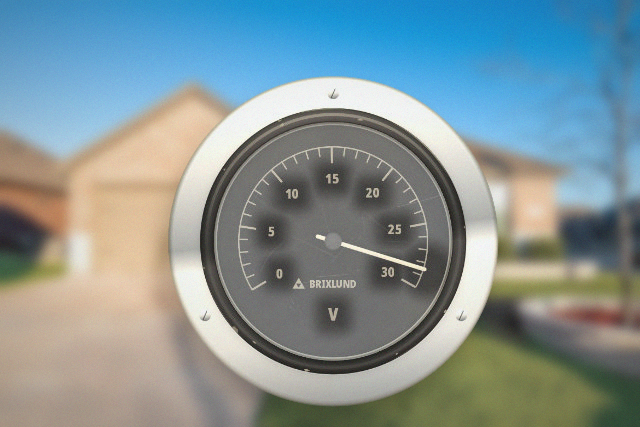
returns 28.5V
